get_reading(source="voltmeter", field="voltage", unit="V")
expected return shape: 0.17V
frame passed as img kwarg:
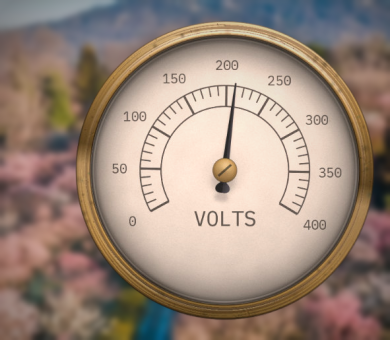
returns 210V
